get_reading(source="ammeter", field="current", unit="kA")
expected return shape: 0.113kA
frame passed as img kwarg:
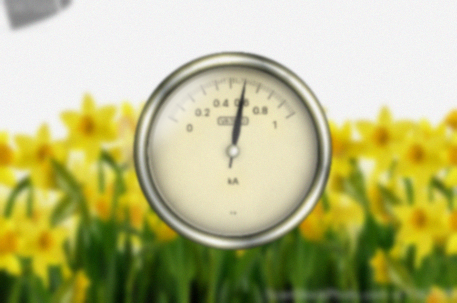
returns 0.6kA
